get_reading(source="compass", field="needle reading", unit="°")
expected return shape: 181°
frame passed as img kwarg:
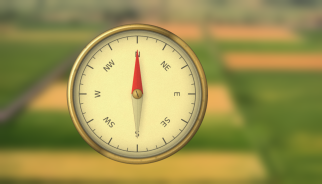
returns 0°
